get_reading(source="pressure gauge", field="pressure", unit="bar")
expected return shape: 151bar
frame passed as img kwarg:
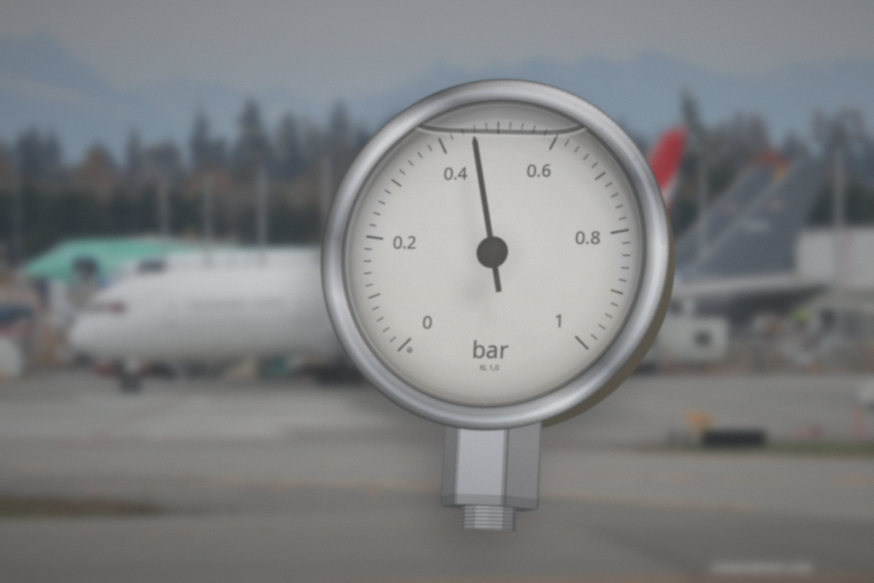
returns 0.46bar
